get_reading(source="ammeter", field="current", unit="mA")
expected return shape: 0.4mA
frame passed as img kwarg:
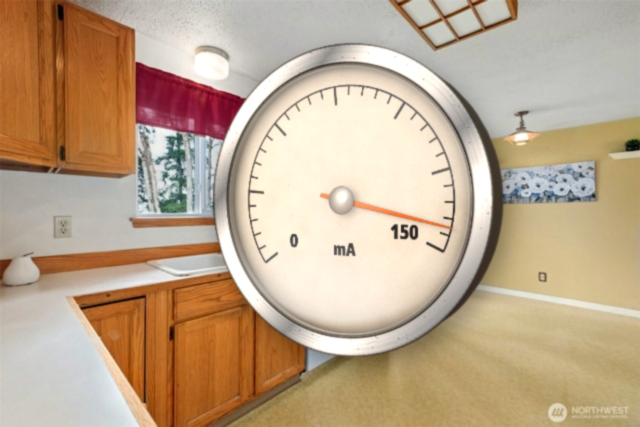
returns 142.5mA
